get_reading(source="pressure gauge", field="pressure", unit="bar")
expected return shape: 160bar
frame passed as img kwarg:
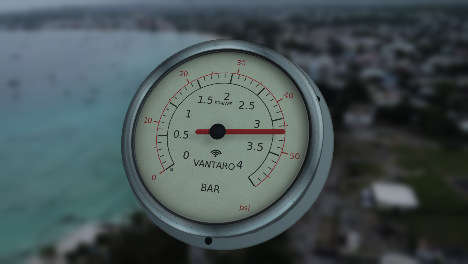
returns 3.2bar
